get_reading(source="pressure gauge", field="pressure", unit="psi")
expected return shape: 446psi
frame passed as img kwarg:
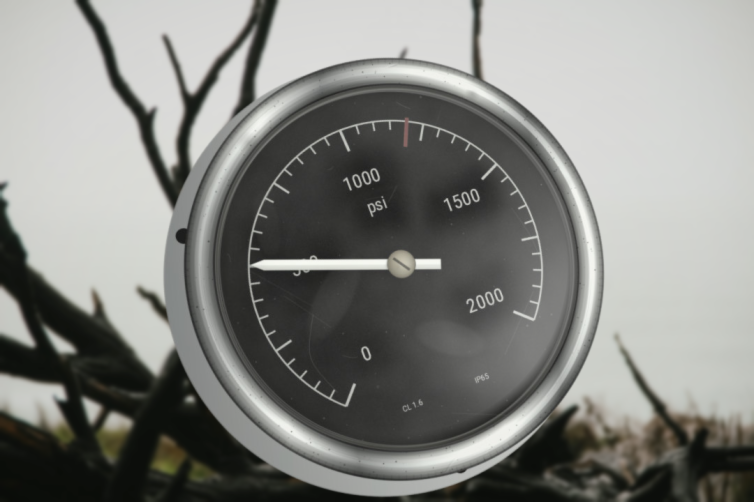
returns 500psi
